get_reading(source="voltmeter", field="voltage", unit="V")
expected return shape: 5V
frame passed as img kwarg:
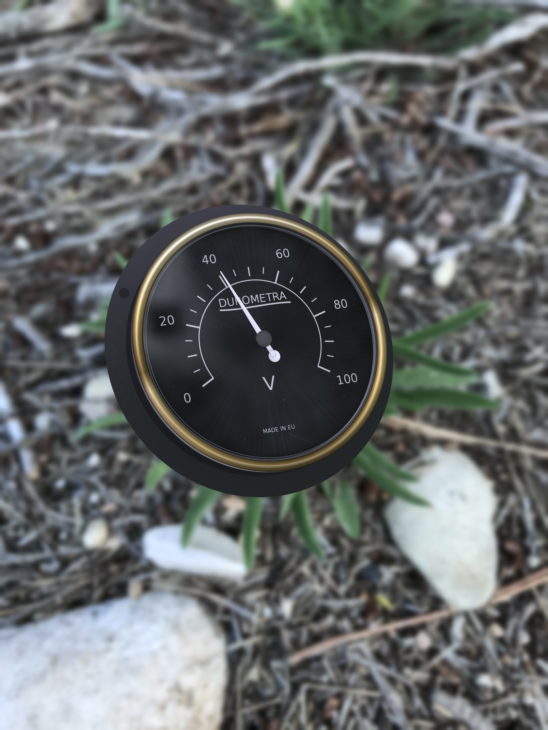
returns 40V
